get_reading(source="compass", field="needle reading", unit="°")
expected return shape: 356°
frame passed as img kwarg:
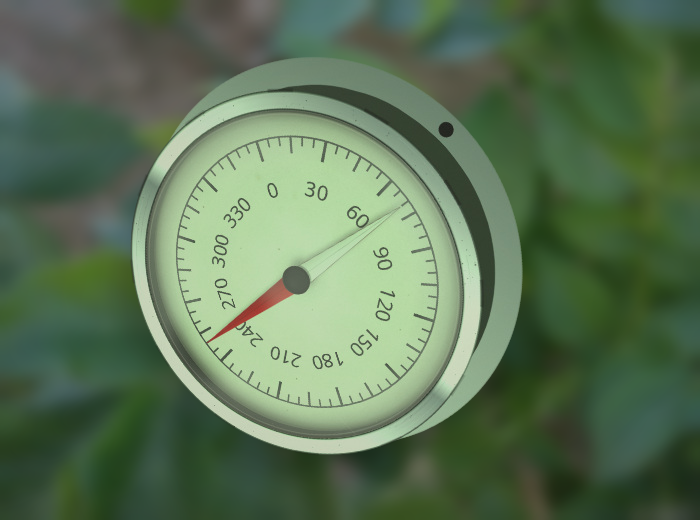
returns 250°
